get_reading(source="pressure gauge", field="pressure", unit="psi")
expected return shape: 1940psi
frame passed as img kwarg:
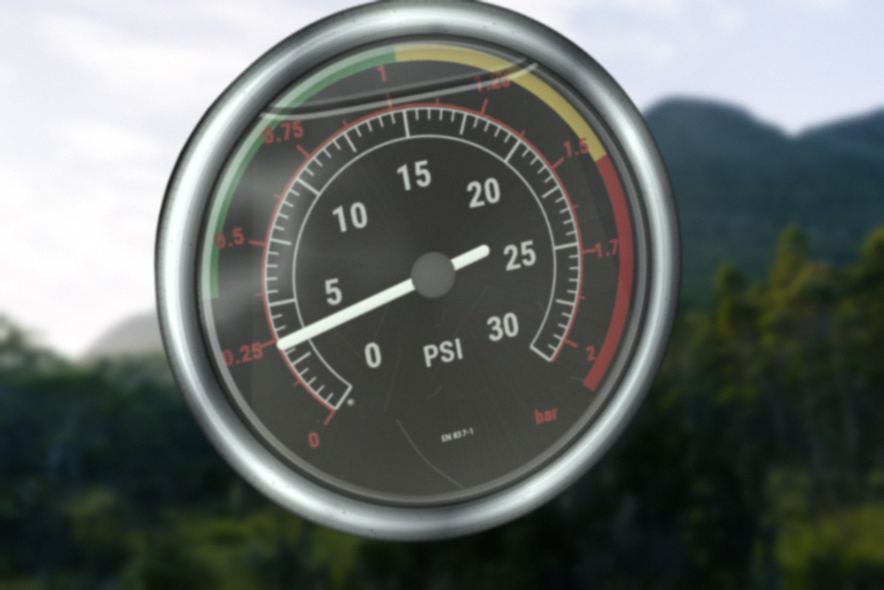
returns 3.5psi
